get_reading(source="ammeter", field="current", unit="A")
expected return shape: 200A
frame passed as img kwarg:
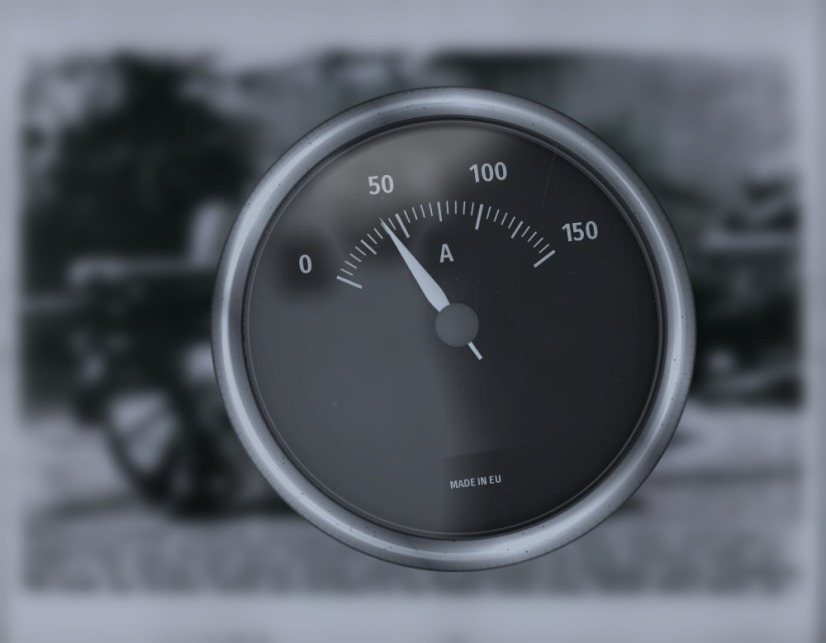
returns 40A
